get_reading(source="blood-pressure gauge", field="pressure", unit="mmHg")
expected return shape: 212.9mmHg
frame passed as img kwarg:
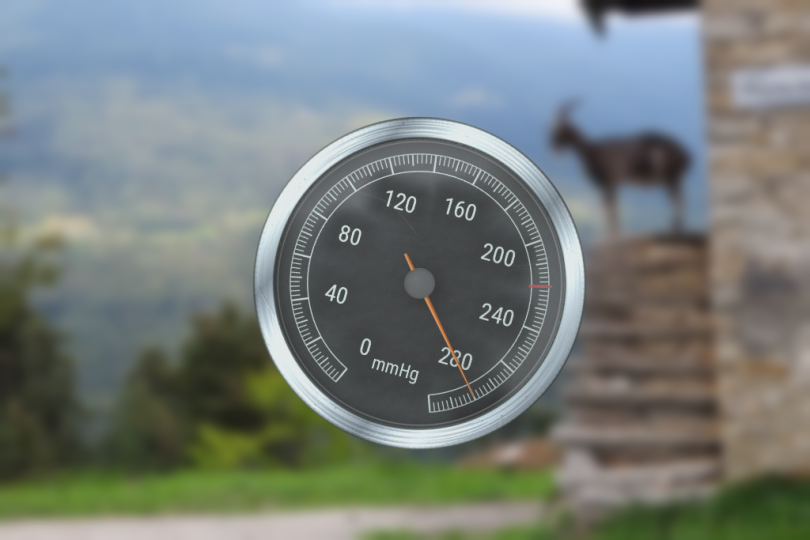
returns 280mmHg
